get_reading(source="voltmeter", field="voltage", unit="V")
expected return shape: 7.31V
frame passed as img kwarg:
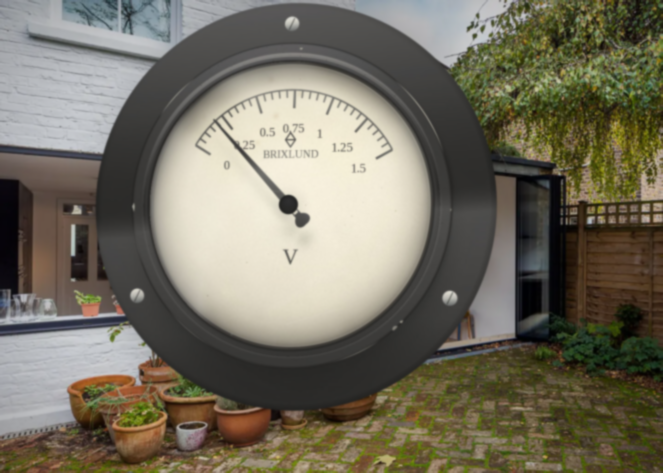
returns 0.2V
